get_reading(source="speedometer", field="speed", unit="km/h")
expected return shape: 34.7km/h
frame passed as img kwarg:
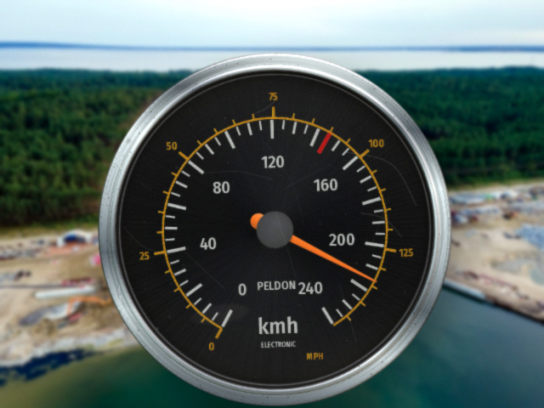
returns 215km/h
